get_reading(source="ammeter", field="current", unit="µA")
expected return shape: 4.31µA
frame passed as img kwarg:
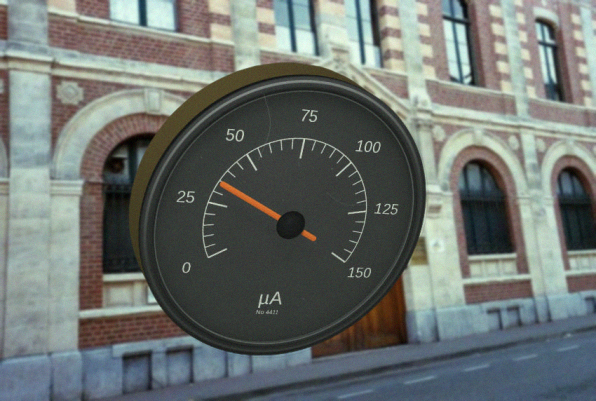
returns 35µA
